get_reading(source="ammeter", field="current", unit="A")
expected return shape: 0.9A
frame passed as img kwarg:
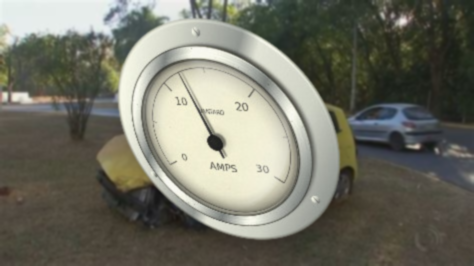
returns 12.5A
